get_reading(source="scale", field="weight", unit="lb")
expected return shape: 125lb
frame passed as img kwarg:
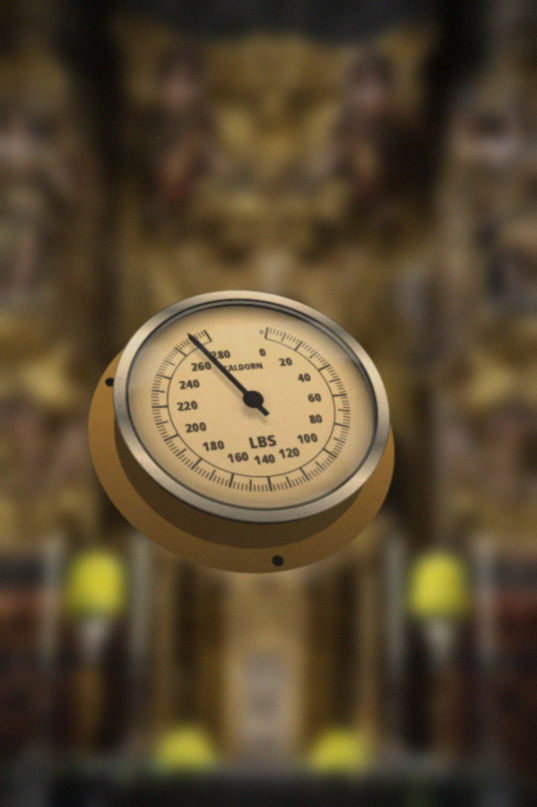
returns 270lb
